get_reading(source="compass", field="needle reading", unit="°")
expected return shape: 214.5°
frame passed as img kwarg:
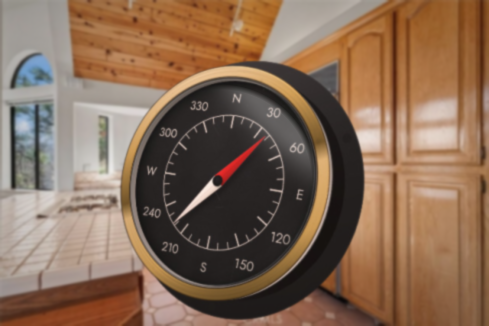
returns 40°
